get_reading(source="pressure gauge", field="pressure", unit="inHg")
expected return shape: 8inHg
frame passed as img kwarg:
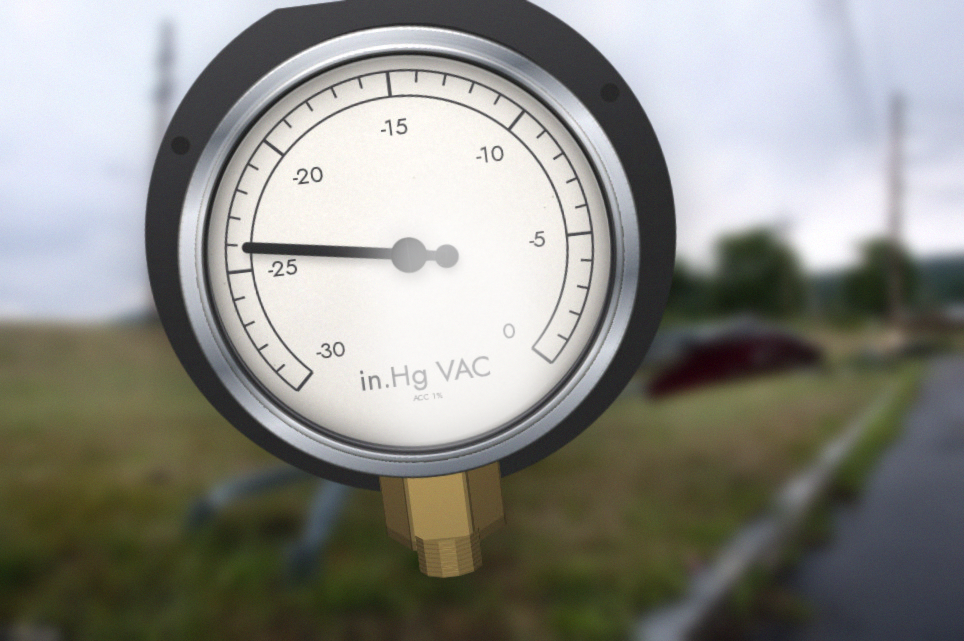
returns -24inHg
